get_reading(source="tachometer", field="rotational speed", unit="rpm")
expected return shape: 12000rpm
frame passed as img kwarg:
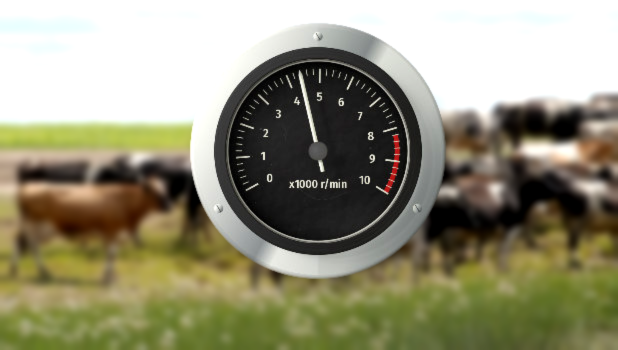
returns 4400rpm
